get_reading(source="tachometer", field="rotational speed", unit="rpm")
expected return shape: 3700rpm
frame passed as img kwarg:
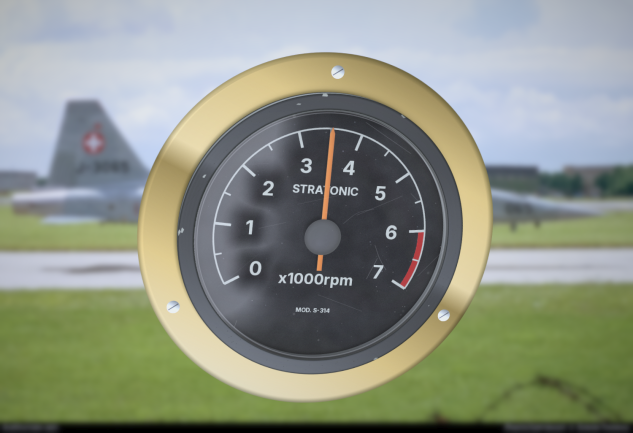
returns 3500rpm
